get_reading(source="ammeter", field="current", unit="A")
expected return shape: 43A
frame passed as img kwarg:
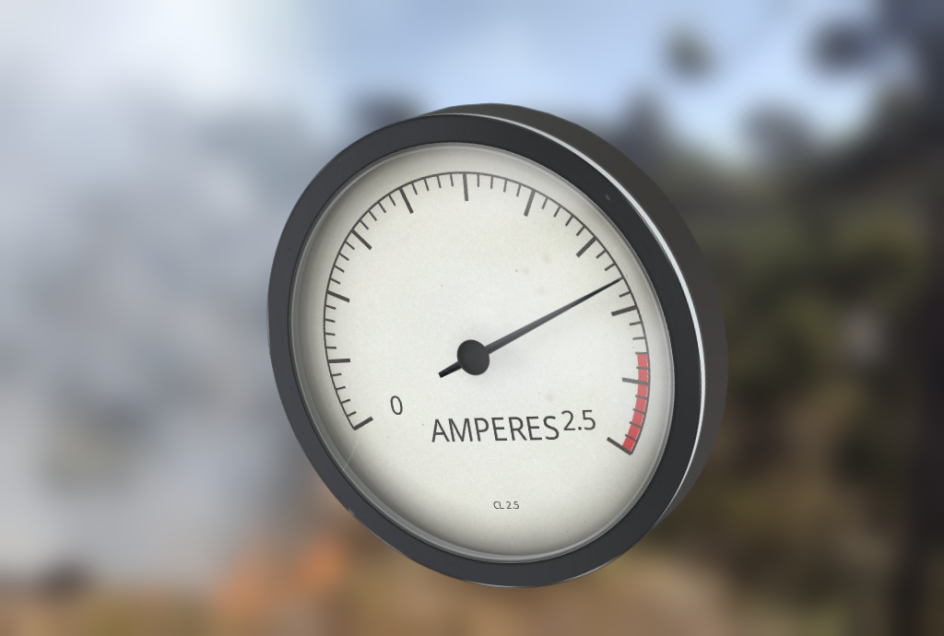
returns 1.9A
